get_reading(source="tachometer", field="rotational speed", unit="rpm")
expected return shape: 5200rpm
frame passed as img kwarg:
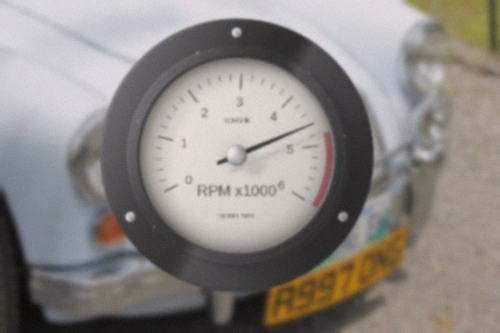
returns 4600rpm
